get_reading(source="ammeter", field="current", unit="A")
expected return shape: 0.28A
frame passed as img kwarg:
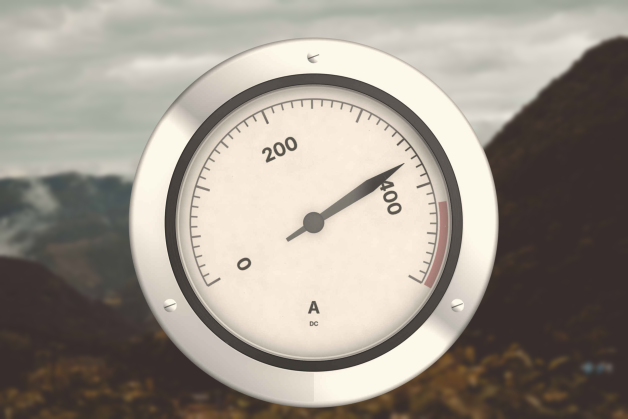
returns 370A
